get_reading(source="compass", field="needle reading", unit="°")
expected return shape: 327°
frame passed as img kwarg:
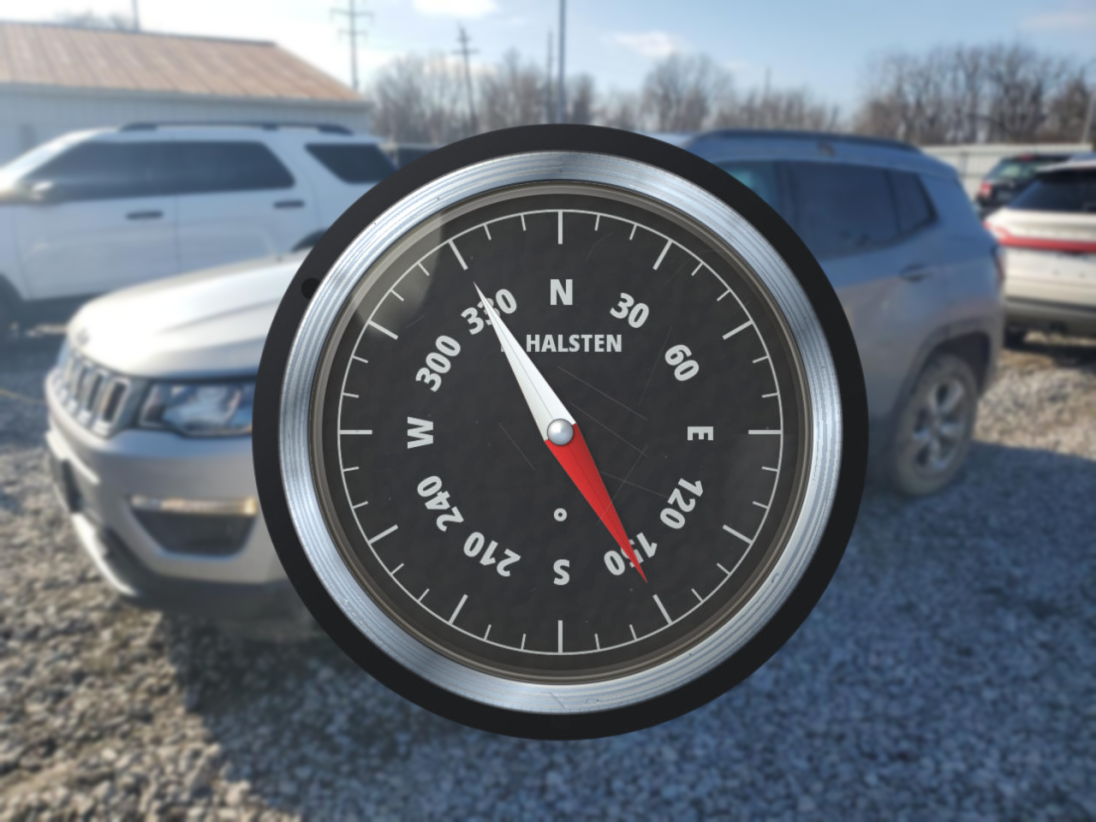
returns 150°
